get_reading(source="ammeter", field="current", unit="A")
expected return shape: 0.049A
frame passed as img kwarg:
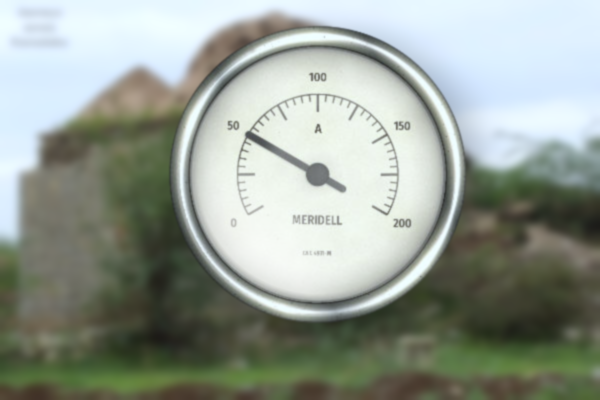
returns 50A
